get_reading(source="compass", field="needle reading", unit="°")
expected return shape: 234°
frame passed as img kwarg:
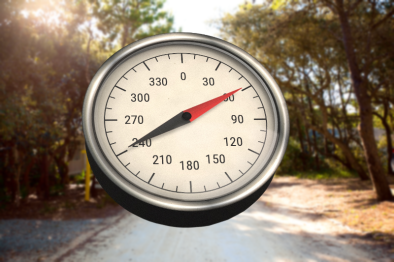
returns 60°
